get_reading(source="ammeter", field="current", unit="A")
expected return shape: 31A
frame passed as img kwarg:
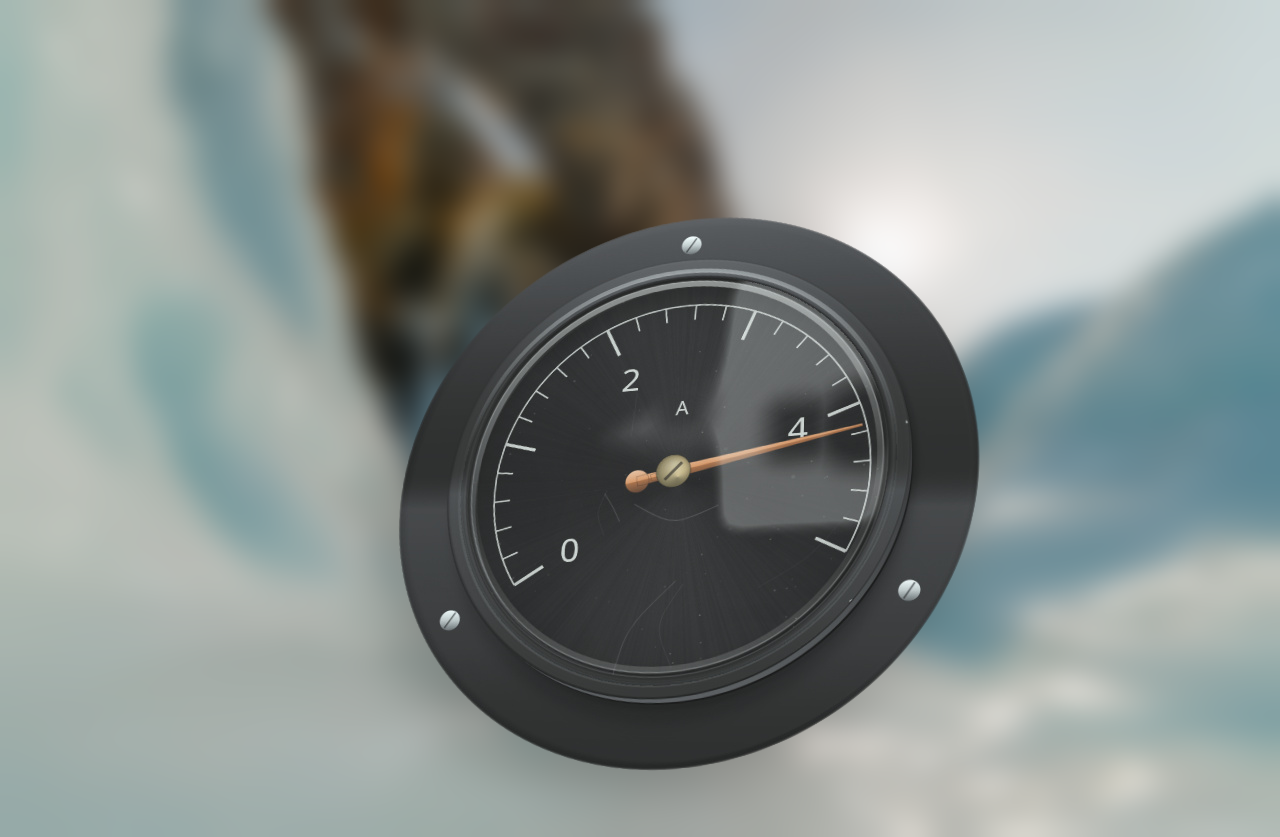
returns 4.2A
